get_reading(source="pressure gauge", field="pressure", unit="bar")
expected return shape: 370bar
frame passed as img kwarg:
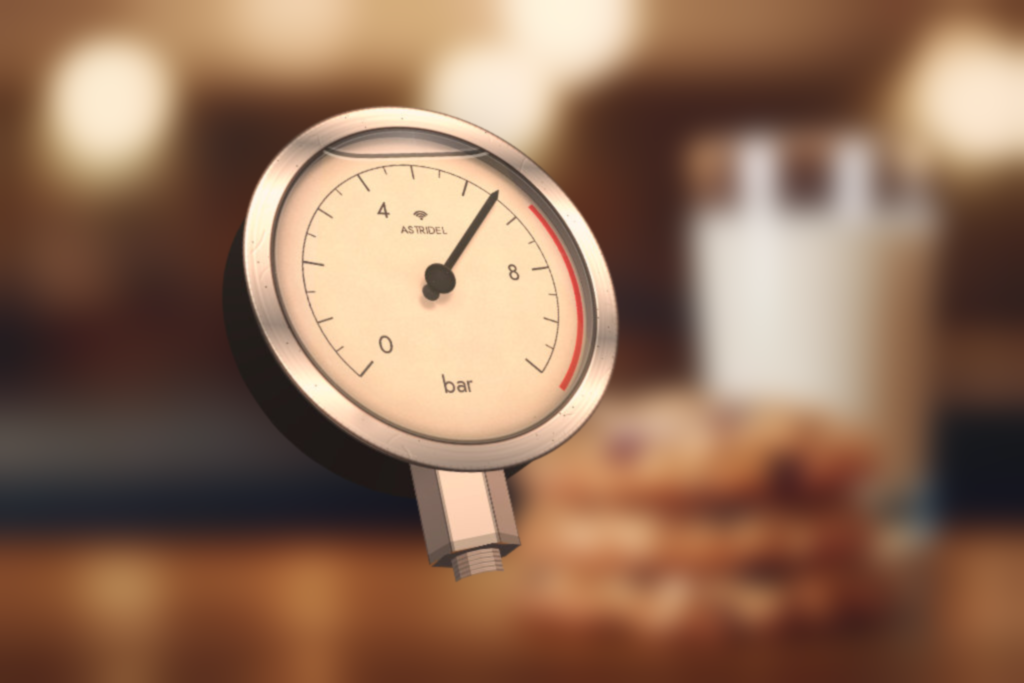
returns 6.5bar
